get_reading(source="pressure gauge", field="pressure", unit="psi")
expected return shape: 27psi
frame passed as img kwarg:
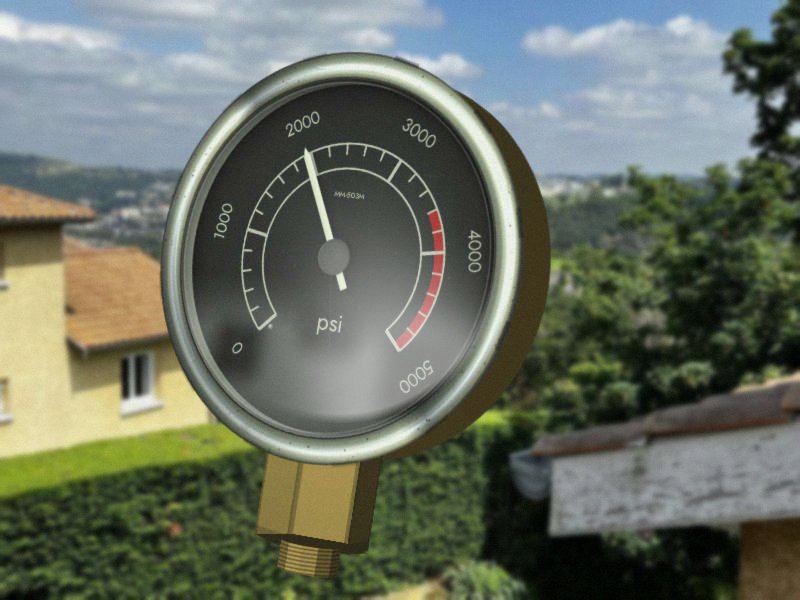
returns 2000psi
